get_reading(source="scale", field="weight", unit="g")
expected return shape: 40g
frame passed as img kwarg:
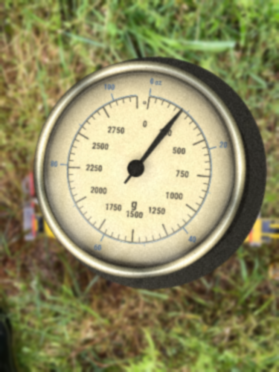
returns 250g
